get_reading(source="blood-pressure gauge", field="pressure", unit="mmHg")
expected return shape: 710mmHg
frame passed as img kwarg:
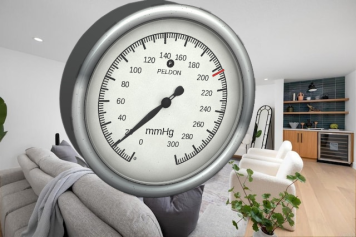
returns 20mmHg
